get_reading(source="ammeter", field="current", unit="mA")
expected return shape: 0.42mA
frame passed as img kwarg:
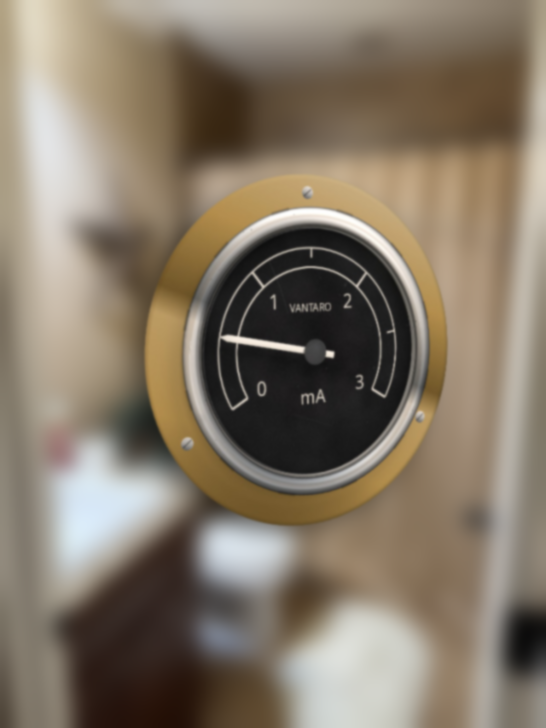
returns 0.5mA
